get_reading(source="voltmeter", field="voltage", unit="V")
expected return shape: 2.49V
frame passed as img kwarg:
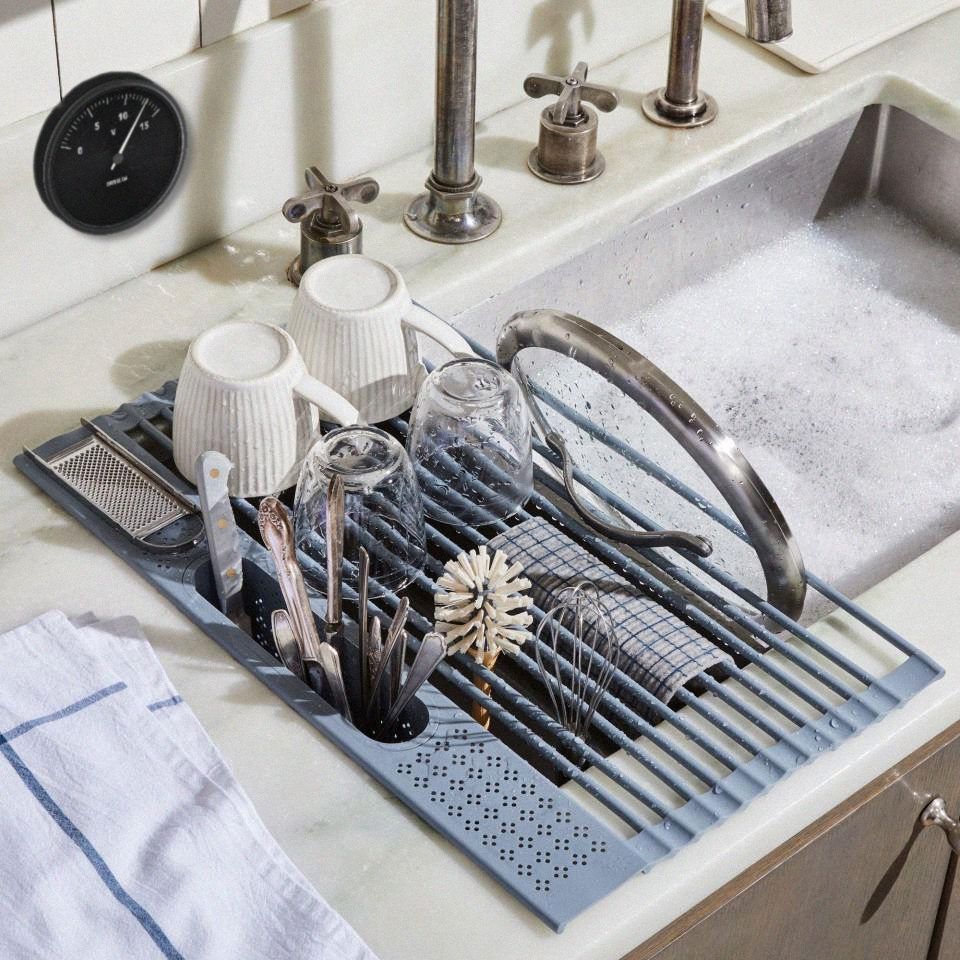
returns 12.5V
